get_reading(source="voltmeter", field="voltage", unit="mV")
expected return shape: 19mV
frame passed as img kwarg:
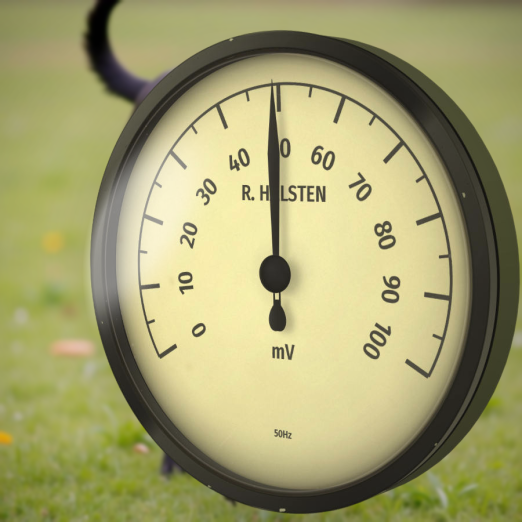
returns 50mV
